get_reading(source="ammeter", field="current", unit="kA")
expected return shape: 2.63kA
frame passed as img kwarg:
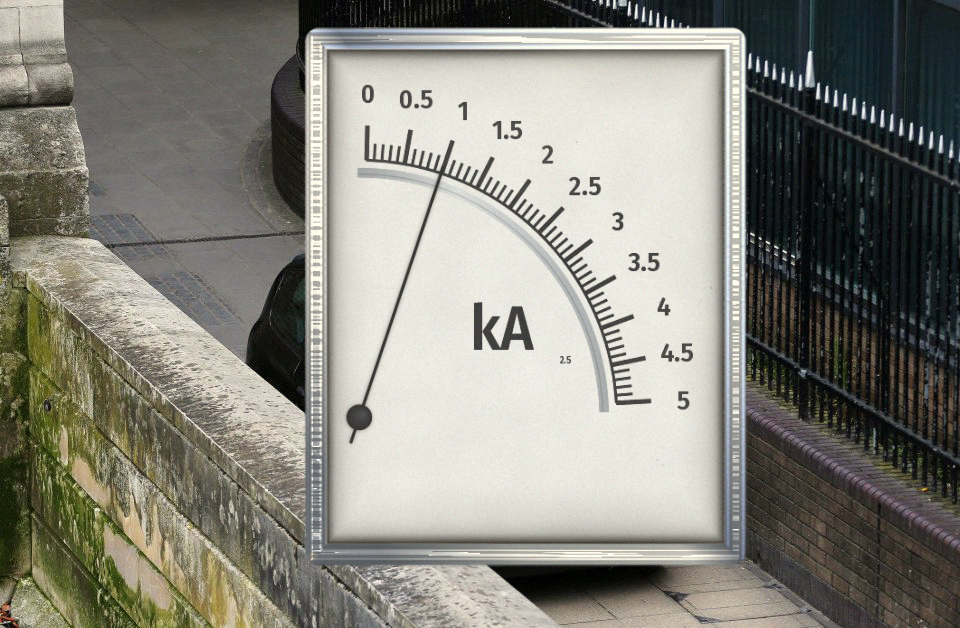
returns 1kA
